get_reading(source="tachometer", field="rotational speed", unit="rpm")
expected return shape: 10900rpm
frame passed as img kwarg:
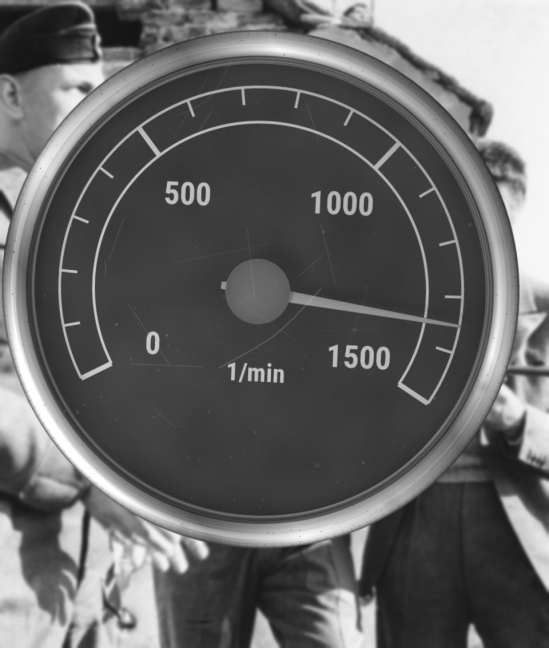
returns 1350rpm
